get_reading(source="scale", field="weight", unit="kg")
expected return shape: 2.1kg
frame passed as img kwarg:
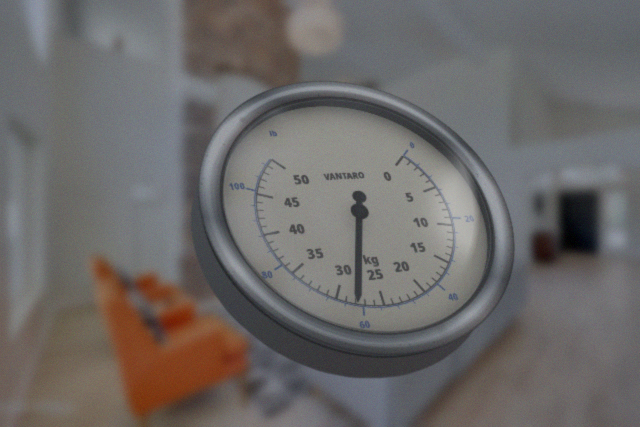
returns 28kg
